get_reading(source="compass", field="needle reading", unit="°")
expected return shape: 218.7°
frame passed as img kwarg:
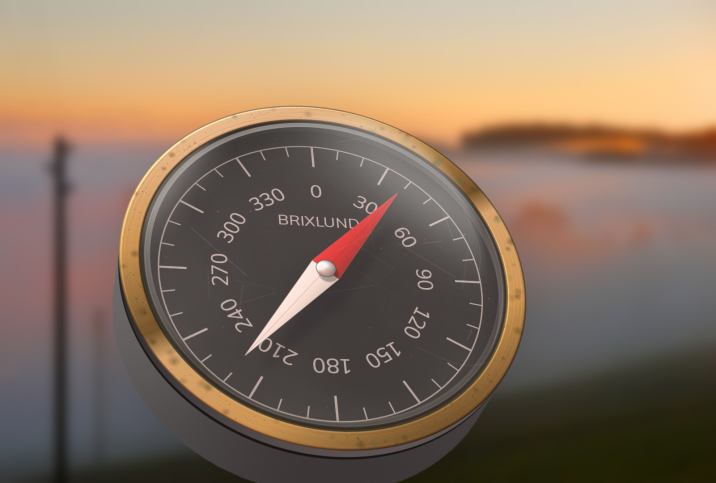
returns 40°
